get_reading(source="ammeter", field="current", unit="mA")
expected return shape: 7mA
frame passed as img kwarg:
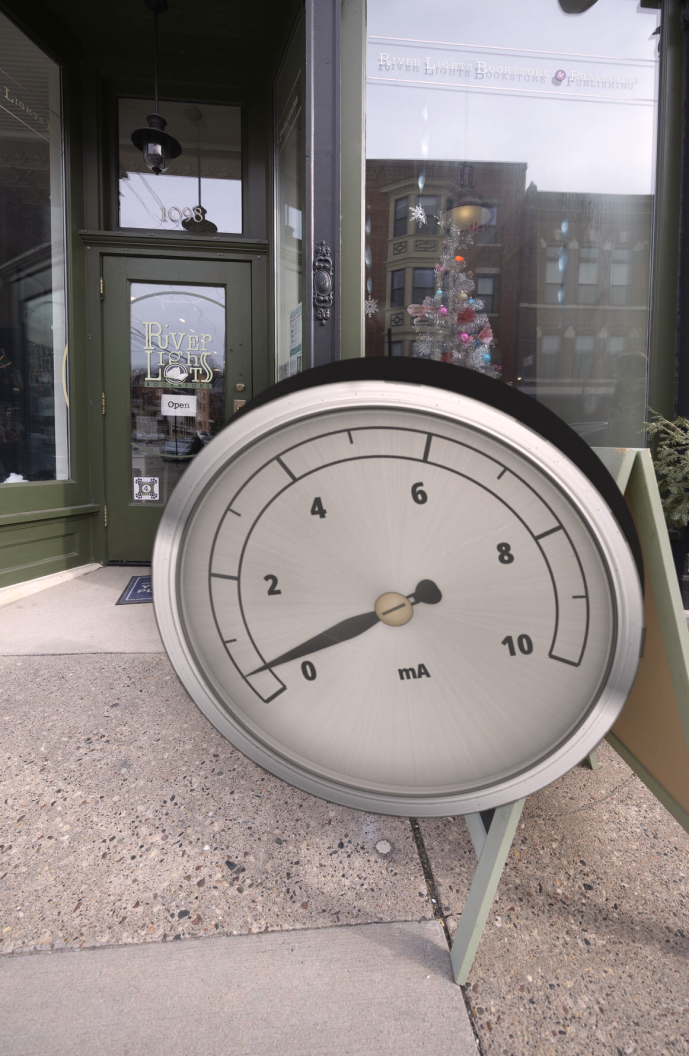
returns 0.5mA
